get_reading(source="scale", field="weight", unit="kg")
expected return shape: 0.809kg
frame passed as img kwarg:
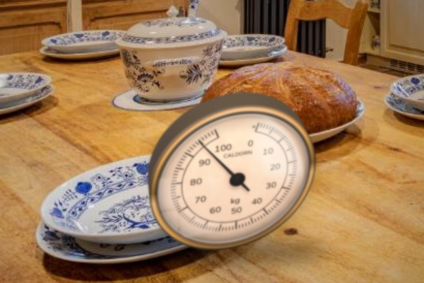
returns 95kg
